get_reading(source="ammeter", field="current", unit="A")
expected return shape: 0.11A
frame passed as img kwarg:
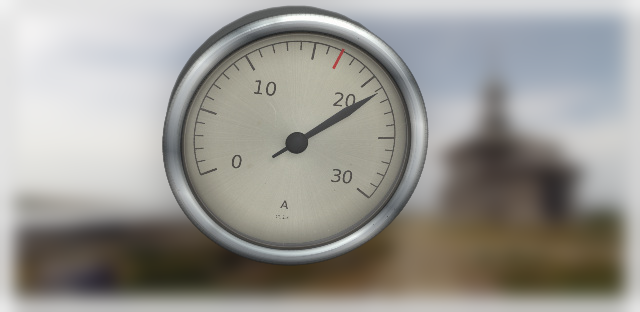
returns 21A
